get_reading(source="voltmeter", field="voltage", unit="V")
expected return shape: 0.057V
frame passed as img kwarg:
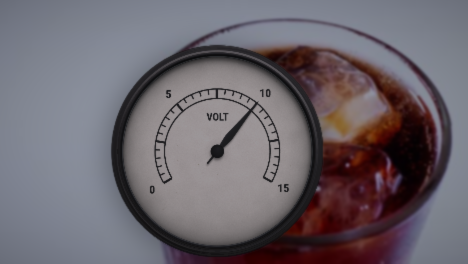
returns 10V
